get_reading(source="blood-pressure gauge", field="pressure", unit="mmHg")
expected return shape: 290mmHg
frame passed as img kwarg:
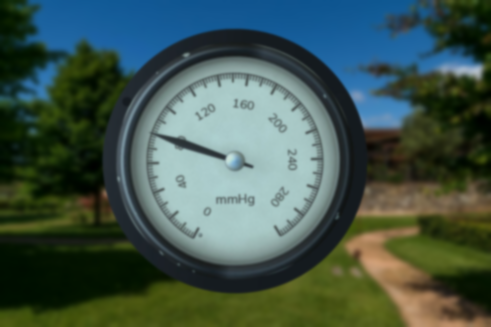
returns 80mmHg
